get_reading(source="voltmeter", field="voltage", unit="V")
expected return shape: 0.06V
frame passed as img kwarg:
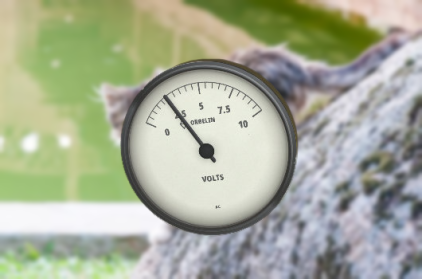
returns 2.5V
